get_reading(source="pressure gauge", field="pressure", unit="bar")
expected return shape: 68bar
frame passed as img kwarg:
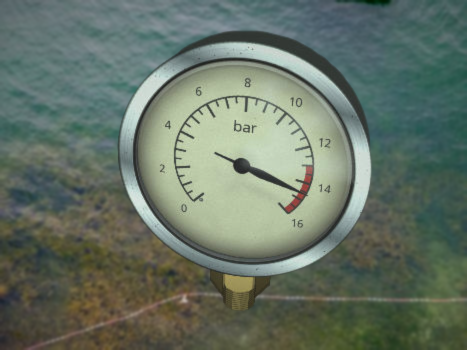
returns 14.5bar
